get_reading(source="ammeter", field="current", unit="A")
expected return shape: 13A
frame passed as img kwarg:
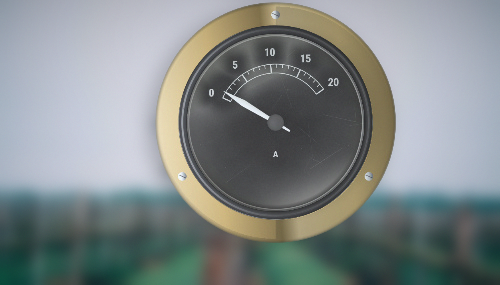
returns 1A
